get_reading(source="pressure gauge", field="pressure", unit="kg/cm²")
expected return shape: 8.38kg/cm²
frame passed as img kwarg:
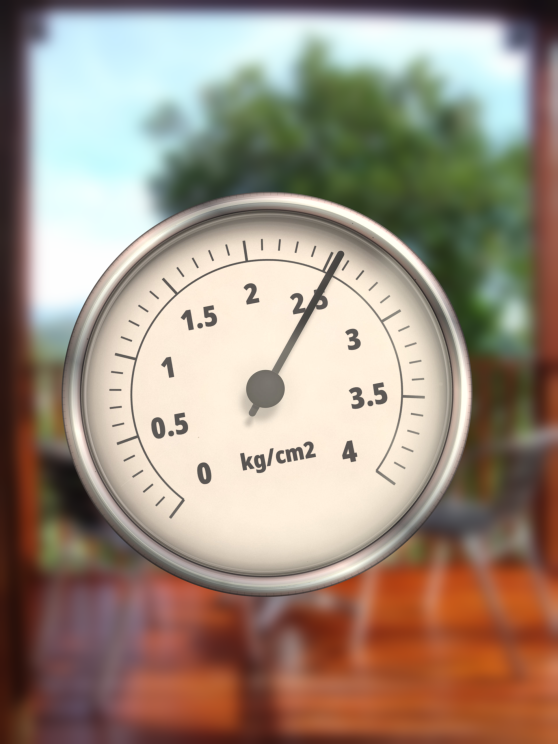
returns 2.55kg/cm²
